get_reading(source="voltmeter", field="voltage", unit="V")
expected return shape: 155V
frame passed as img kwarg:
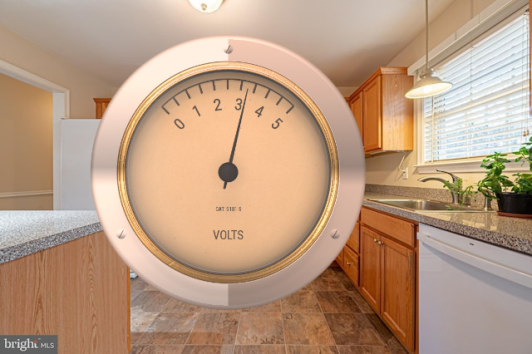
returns 3.25V
